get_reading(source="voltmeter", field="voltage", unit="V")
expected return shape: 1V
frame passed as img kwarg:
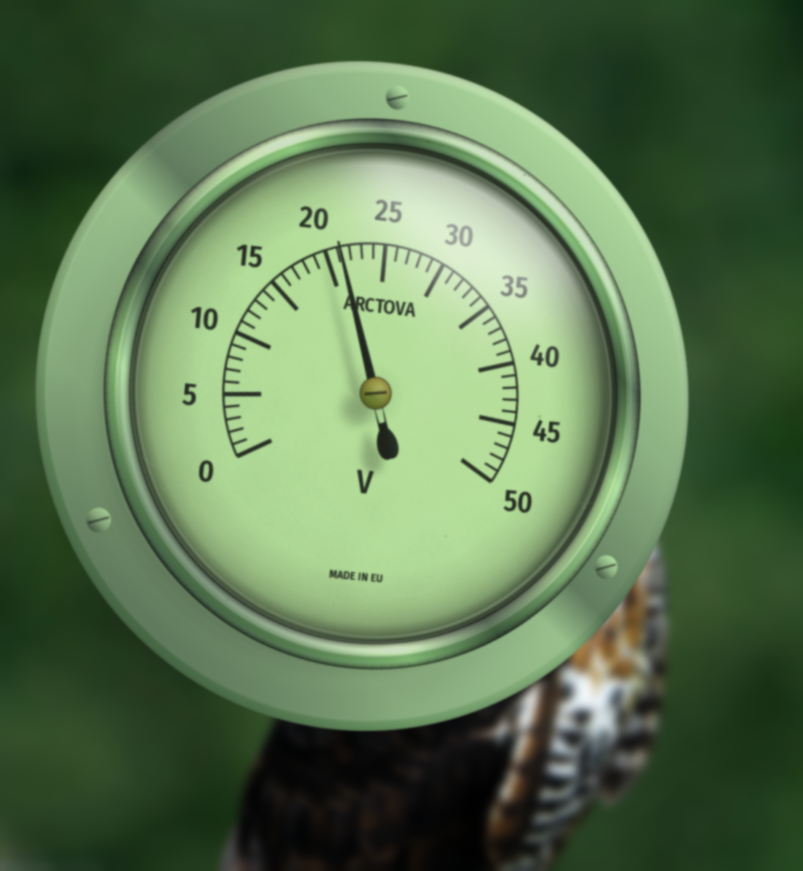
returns 21V
